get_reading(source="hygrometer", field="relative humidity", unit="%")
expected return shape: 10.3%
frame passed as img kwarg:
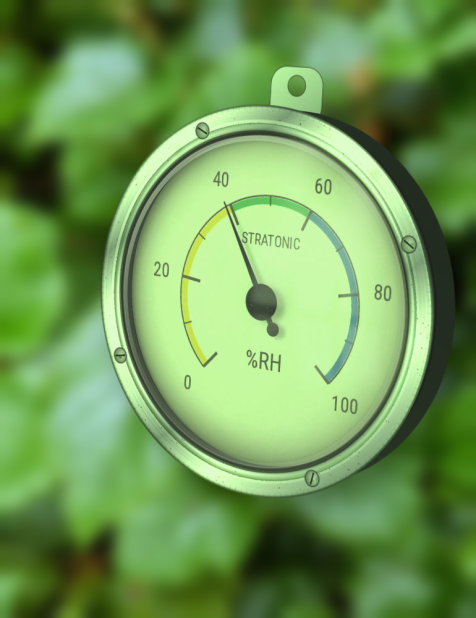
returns 40%
